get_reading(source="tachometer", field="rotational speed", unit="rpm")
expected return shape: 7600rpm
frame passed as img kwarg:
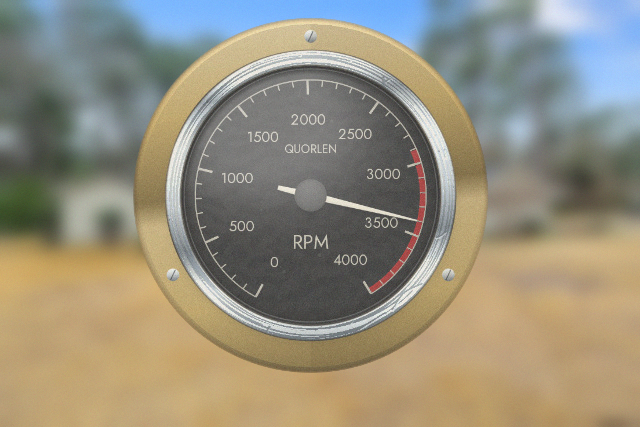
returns 3400rpm
